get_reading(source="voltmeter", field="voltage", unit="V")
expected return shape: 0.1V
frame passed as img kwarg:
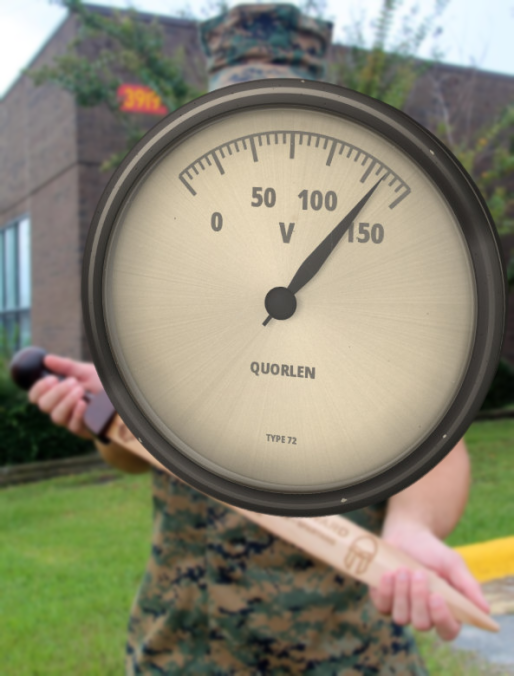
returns 135V
